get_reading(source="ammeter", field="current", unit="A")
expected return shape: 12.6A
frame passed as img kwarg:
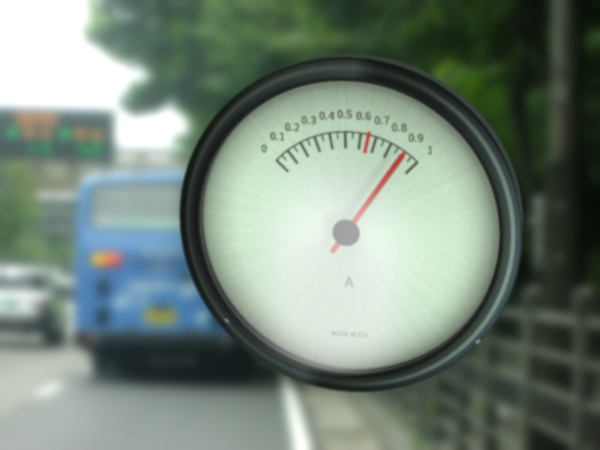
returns 0.9A
